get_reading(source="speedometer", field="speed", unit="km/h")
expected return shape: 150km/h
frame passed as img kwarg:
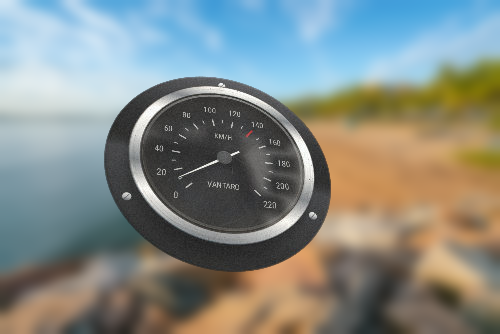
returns 10km/h
